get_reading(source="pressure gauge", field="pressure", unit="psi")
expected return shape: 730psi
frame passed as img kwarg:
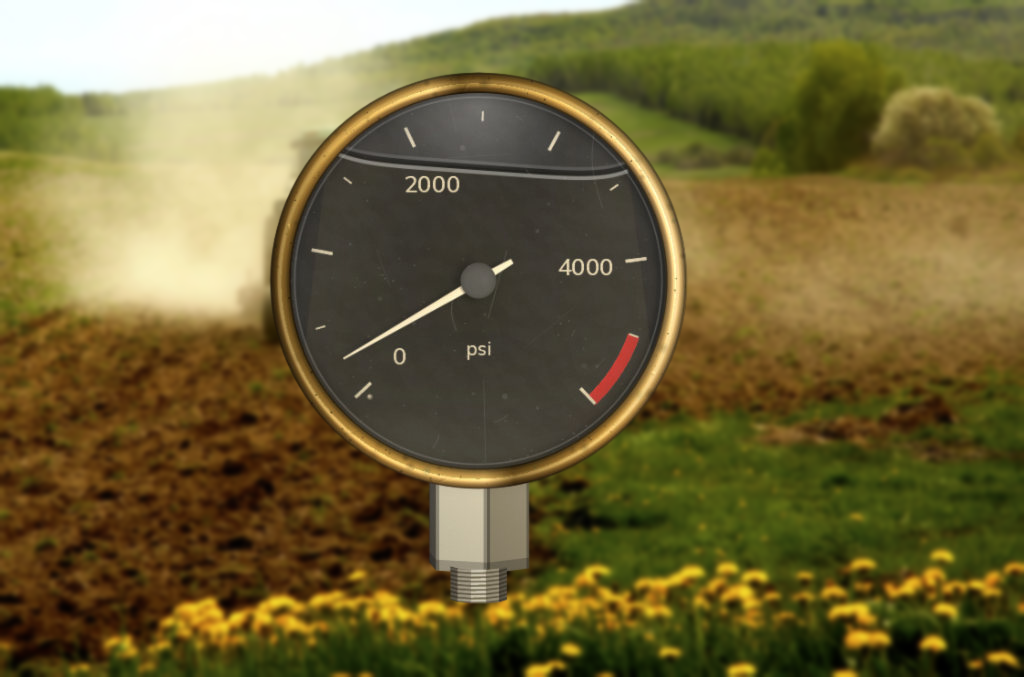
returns 250psi
